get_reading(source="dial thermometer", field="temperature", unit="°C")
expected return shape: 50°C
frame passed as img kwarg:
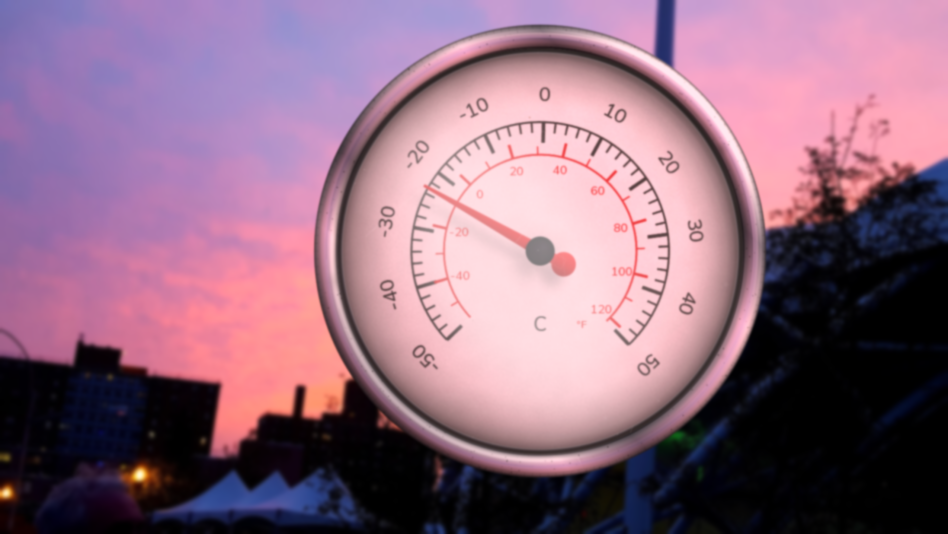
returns -23°C
